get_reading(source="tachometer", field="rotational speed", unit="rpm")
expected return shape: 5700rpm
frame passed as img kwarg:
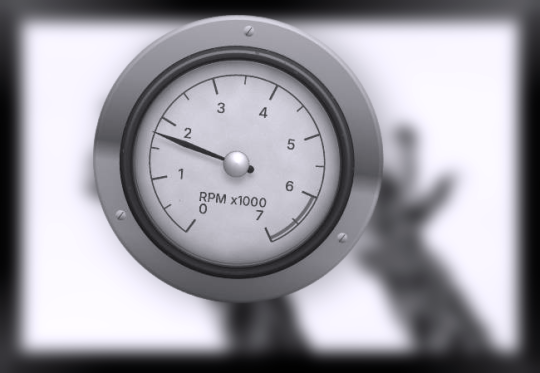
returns 1750rpm
